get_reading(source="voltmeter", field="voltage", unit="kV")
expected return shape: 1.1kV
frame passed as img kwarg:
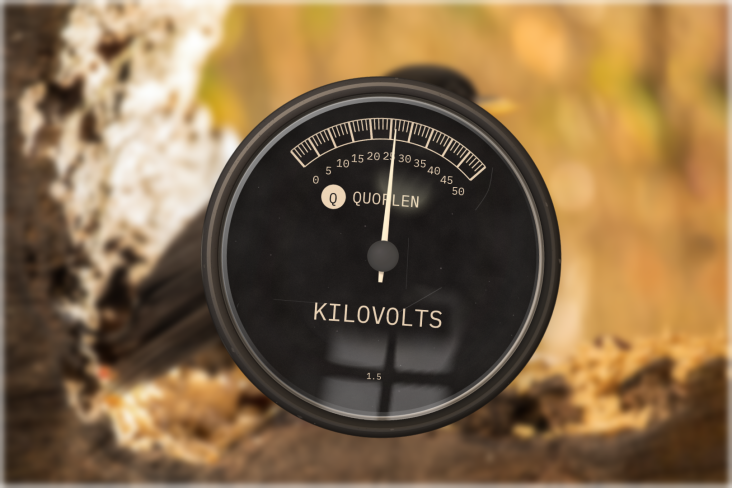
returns 26kV
